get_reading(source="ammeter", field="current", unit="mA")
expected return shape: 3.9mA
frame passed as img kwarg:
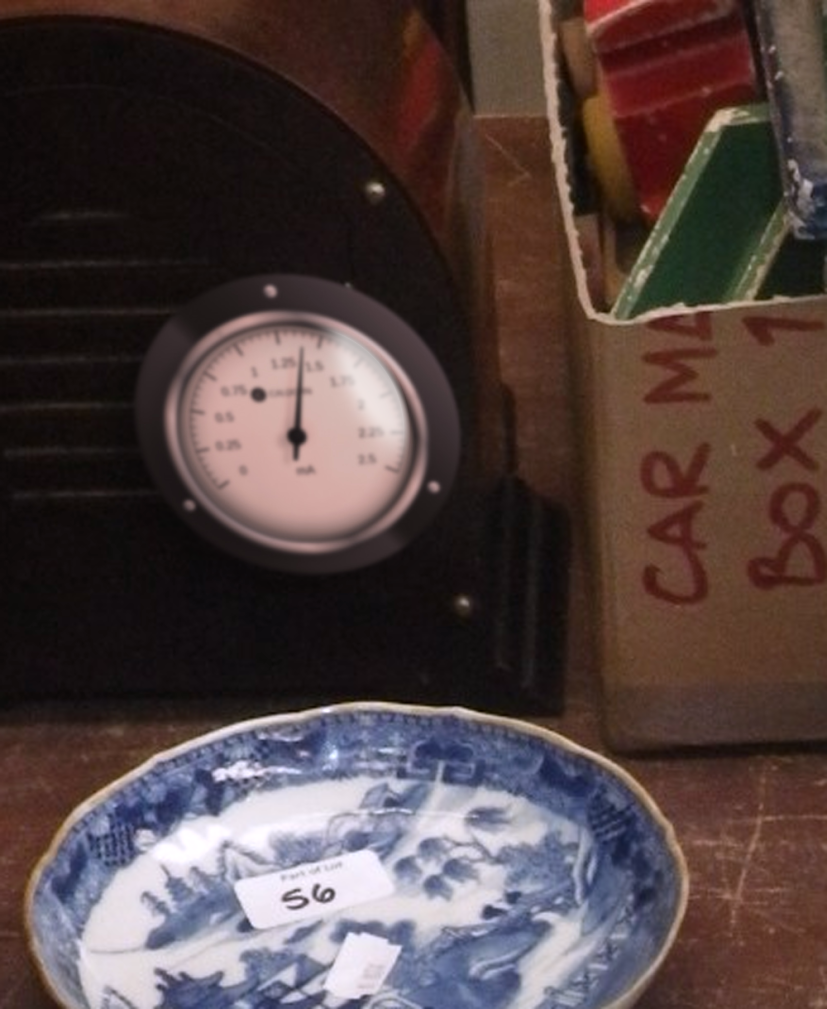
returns 1.4mA
